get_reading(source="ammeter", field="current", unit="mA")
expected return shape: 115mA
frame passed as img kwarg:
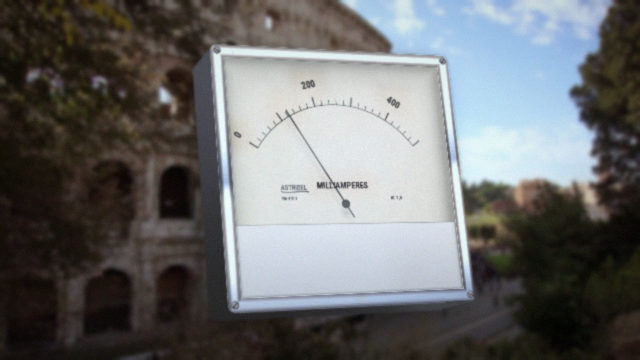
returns 120mA
